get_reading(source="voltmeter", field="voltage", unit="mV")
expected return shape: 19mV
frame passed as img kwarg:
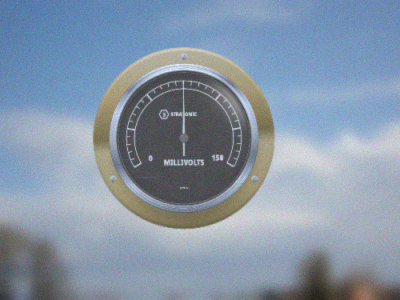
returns 75mV
